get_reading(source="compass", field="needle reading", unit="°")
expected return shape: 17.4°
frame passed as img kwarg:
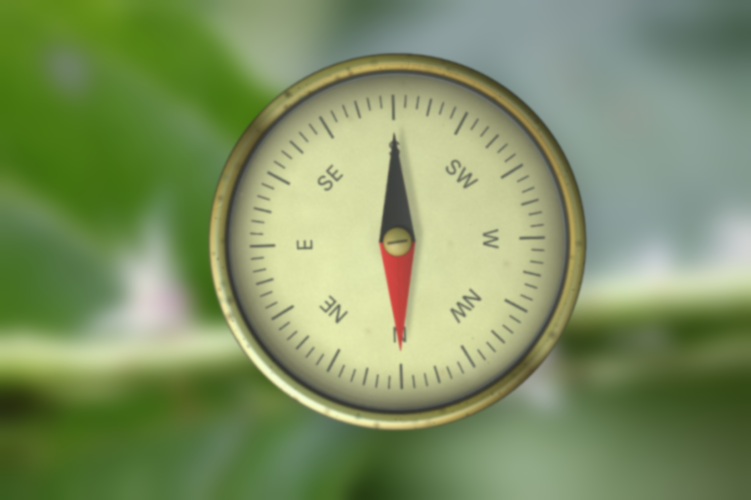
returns 0°
